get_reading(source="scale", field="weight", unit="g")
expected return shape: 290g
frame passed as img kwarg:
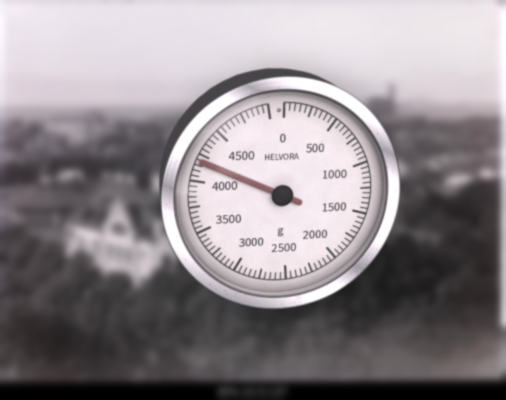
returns 4200g
